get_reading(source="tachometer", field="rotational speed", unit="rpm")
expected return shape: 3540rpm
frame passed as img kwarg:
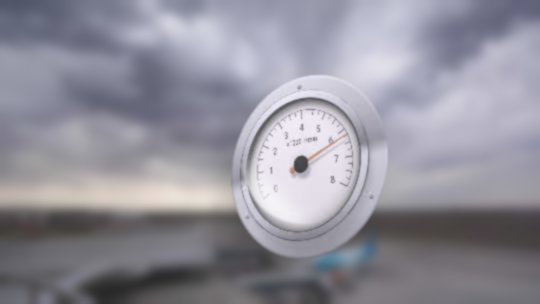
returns 6250rpm
